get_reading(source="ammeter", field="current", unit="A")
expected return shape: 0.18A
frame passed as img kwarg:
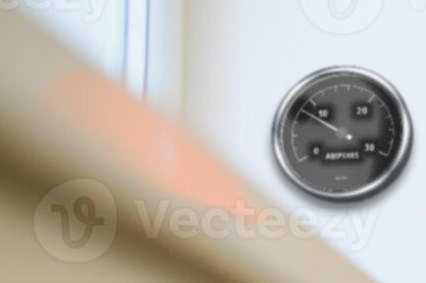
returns 8A
